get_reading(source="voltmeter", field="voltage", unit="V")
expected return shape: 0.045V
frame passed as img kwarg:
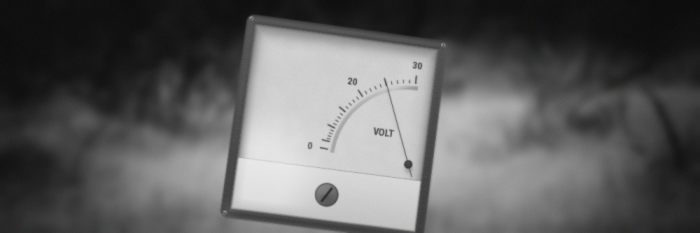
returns 25V
